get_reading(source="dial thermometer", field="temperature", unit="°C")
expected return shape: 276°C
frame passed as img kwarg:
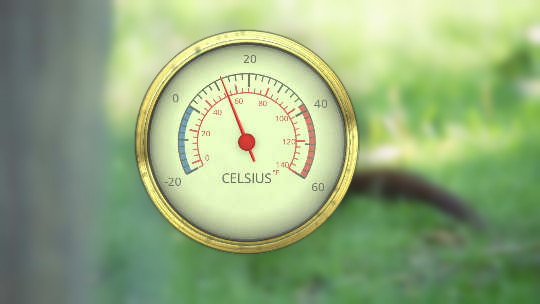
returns 12°C
